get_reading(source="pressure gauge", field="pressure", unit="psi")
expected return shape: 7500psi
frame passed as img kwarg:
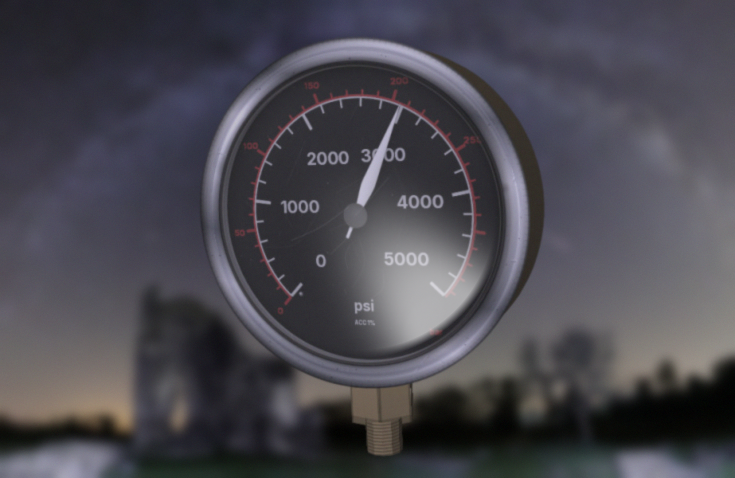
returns 3000psi
